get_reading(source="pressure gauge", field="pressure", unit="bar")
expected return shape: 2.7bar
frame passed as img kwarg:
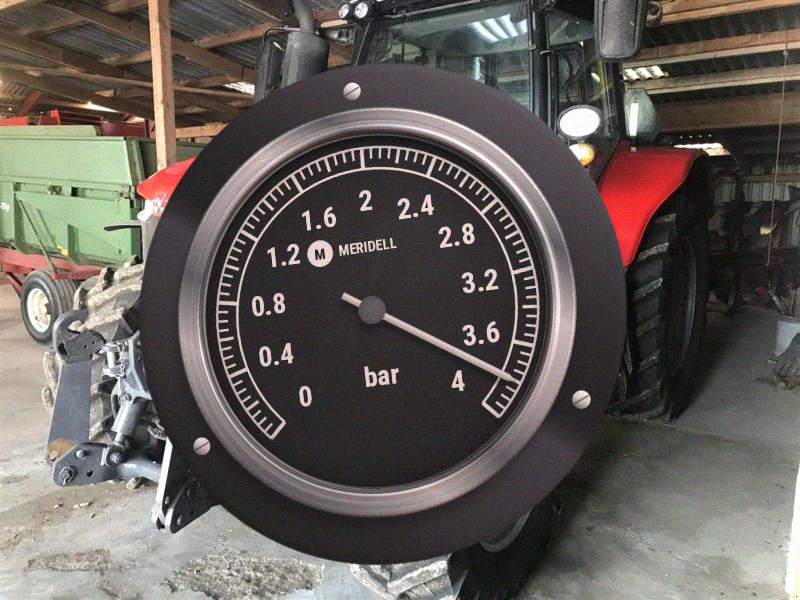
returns 3.8bar
